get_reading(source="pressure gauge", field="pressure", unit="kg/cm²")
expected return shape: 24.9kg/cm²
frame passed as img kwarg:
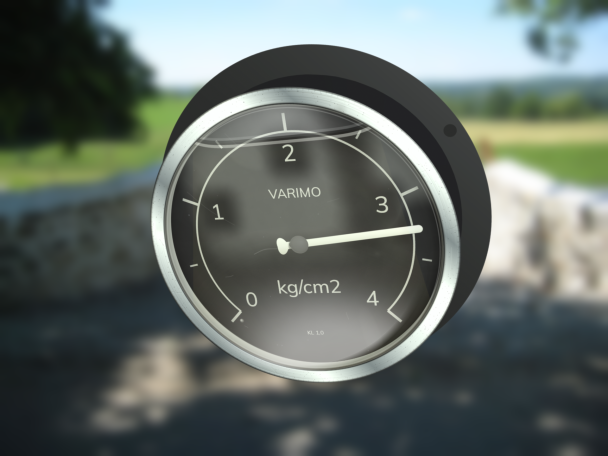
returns 3.25kg/cm²
